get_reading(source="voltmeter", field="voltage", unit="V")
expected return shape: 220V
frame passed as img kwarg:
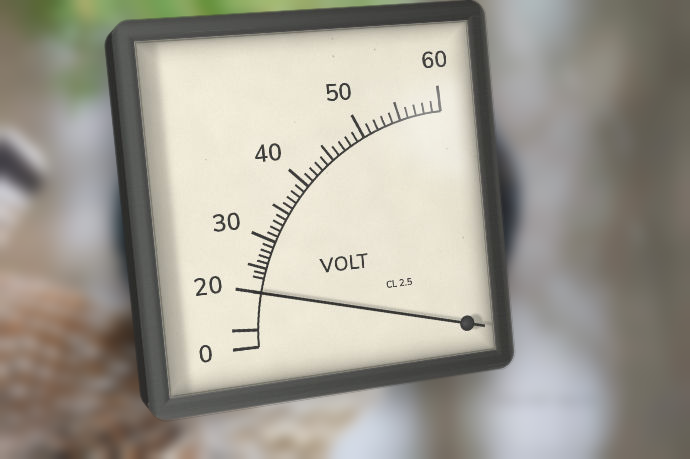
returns 20V
